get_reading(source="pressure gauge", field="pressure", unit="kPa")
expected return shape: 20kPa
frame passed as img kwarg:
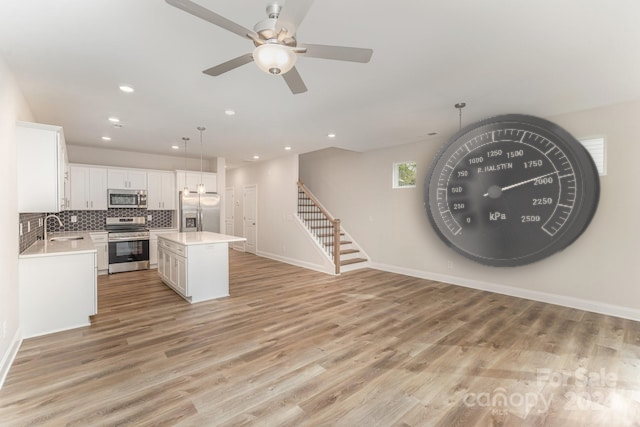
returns 1950kPa
